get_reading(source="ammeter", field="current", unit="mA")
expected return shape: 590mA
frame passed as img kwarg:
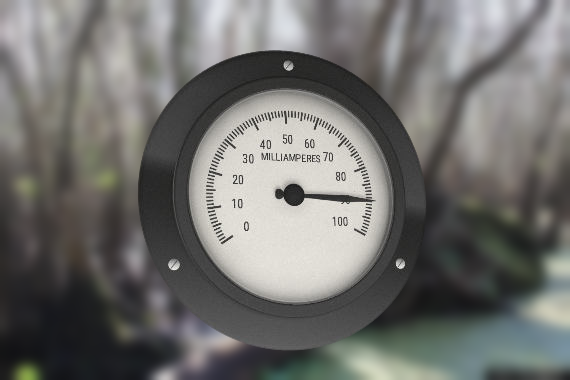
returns 90mA
